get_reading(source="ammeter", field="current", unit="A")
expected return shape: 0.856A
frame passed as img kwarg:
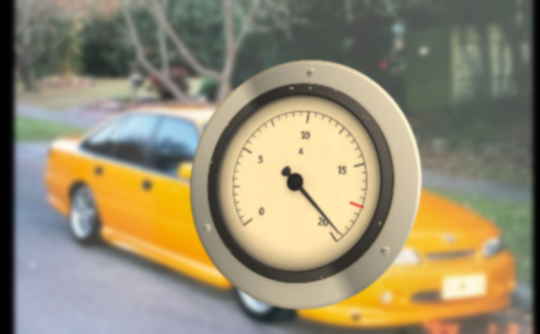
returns 19.5A
